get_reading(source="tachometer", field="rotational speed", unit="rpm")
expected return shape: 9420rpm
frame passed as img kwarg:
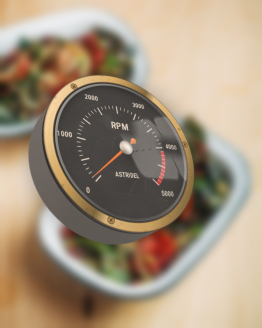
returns 100rpm
